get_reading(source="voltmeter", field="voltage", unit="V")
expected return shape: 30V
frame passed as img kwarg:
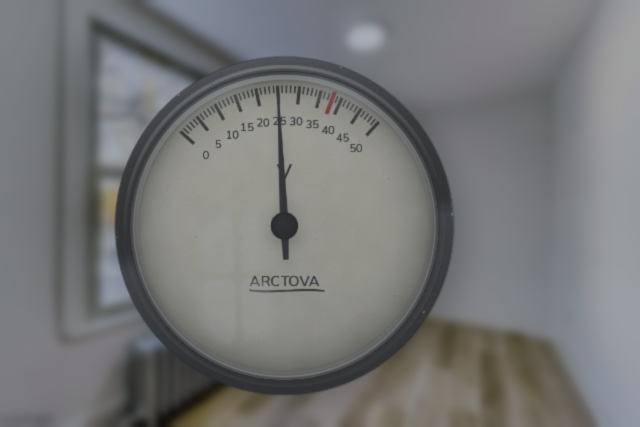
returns 25V
